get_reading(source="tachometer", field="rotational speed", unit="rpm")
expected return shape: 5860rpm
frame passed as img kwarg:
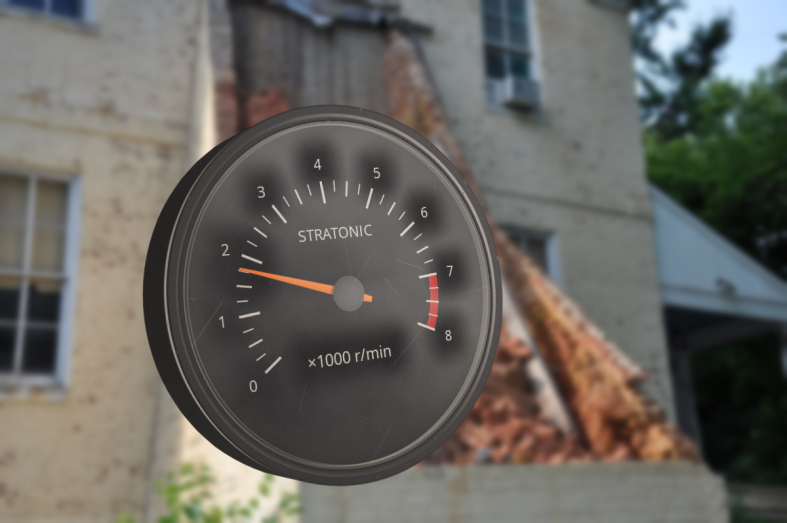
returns 1750rpm
